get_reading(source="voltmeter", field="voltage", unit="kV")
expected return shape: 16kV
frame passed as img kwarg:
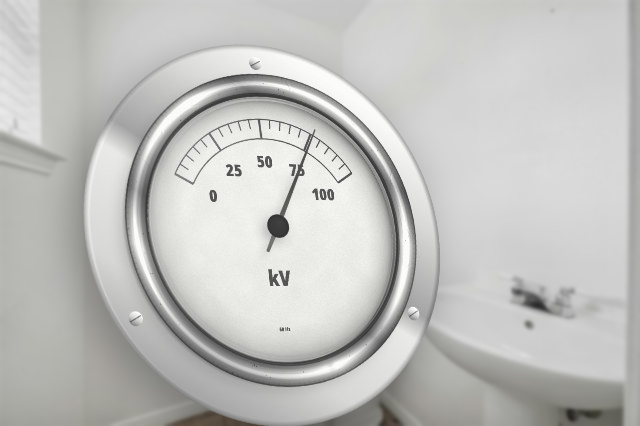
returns 75kV
